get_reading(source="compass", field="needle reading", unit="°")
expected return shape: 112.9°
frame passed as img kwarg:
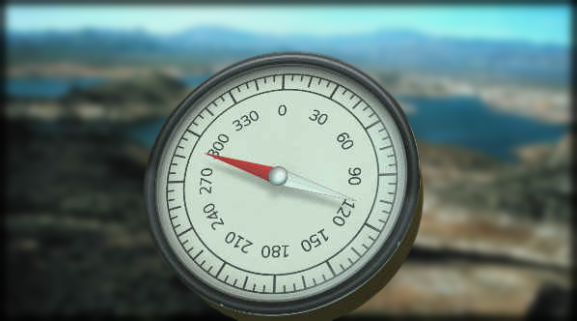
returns 290°
